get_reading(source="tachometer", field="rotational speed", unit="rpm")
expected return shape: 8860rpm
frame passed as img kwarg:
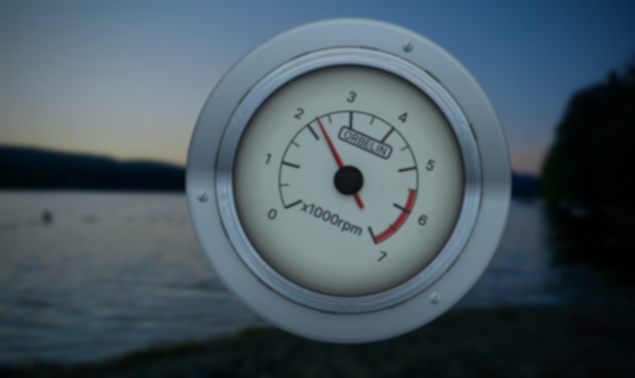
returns 2250rpm
